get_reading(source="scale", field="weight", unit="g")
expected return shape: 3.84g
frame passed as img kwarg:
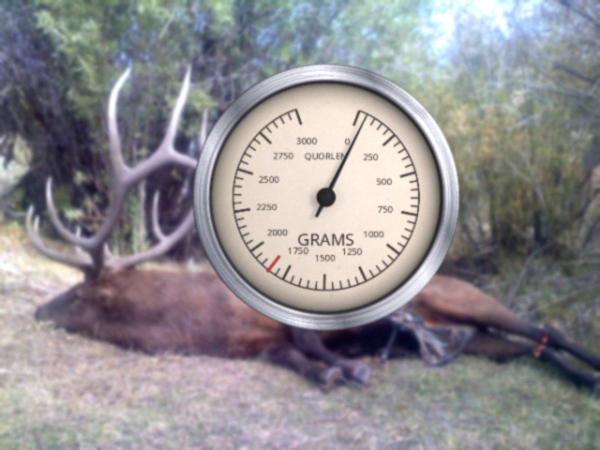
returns 50g
